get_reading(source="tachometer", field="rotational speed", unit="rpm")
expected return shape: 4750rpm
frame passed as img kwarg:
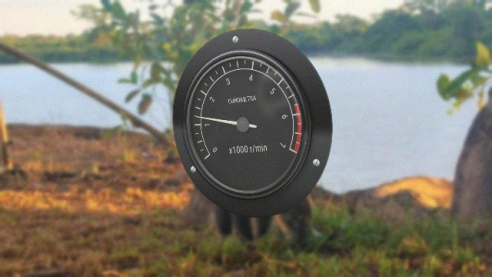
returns 1250rpm
